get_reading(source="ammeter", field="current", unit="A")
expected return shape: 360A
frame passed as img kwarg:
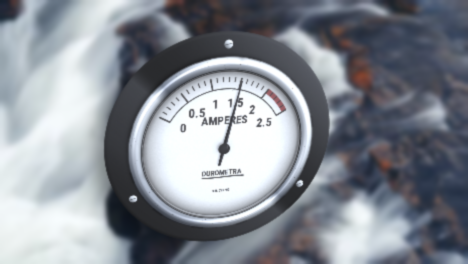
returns 1.5A
